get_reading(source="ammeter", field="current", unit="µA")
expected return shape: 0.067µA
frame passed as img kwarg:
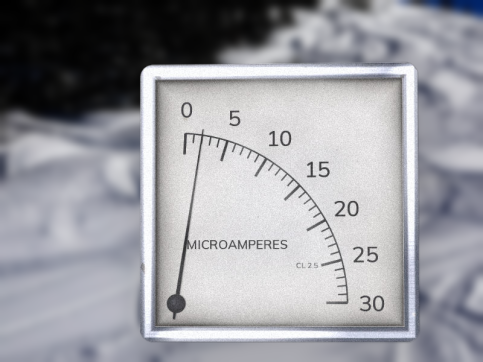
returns 2µA
